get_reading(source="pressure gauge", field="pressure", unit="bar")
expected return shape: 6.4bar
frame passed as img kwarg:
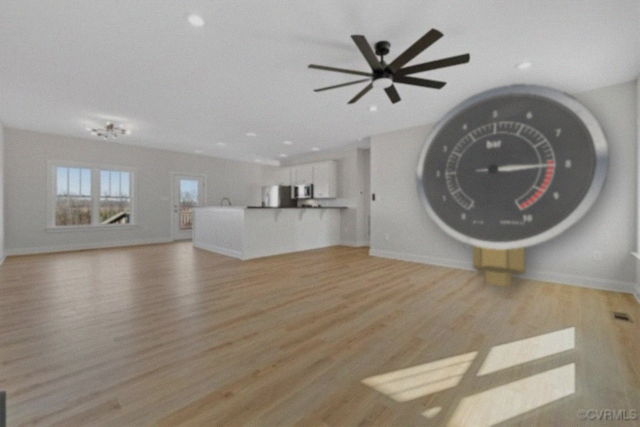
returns 8bar
